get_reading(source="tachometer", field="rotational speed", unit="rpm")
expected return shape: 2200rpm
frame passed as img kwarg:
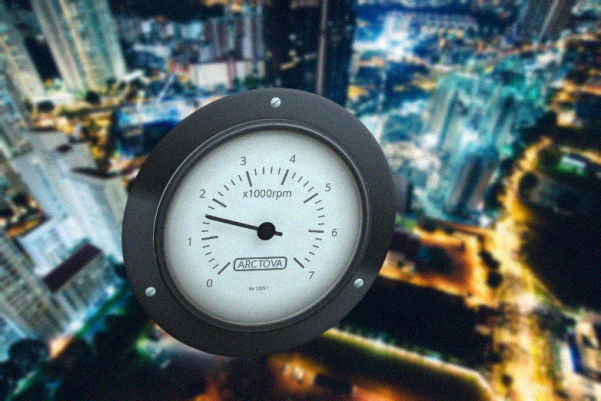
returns 1600rpm
